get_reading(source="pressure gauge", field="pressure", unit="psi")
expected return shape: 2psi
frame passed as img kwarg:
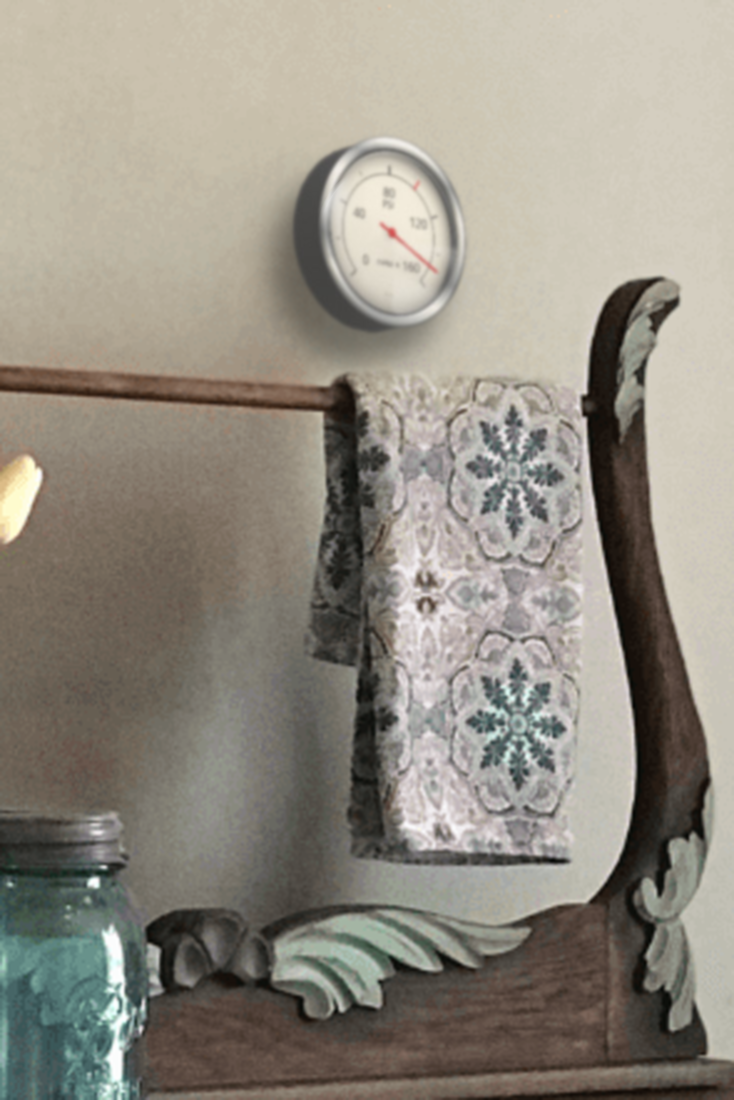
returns 150psi
